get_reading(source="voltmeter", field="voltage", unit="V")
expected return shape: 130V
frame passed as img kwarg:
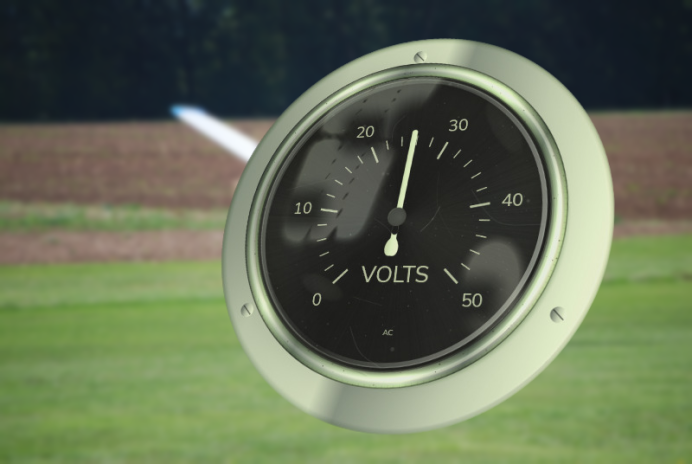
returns 26V
